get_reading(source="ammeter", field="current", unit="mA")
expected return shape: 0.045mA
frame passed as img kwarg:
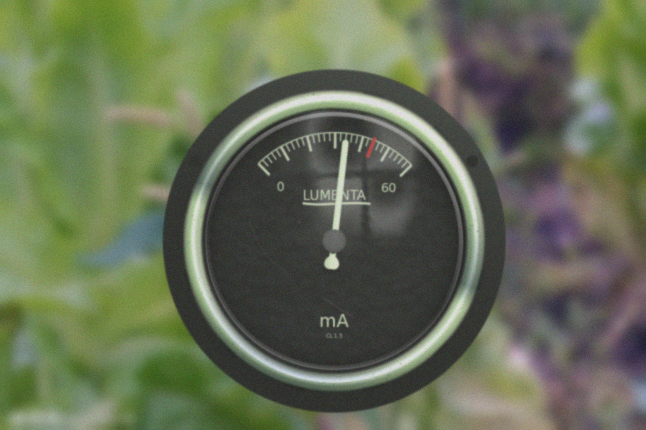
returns 34mA
